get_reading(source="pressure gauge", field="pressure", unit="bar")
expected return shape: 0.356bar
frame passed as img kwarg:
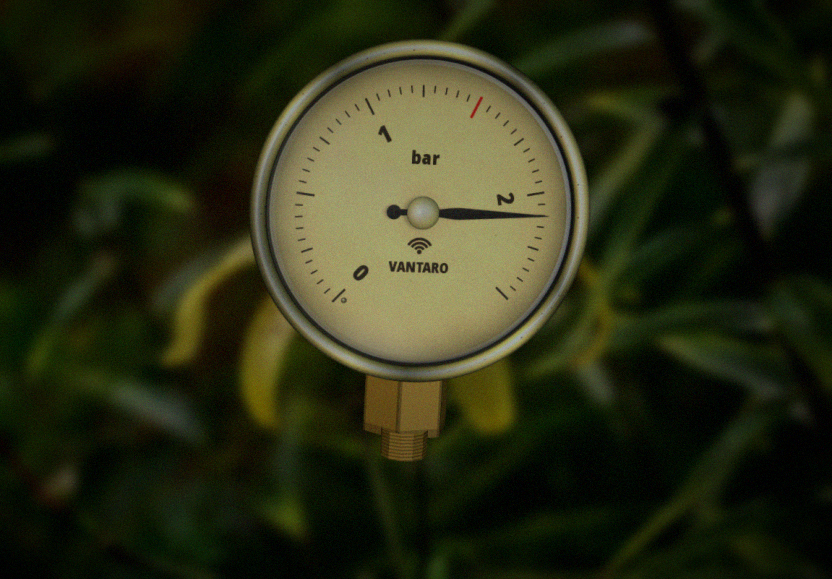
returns 2.1bar
